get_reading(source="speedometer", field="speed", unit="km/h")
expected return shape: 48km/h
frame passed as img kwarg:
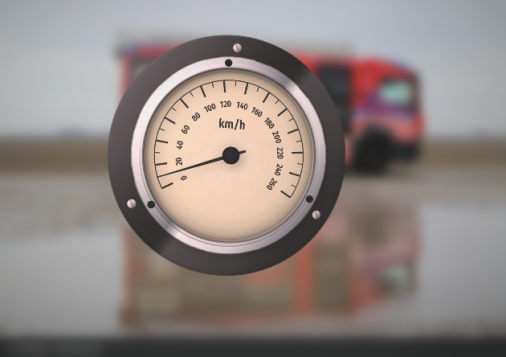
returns 10km/h
